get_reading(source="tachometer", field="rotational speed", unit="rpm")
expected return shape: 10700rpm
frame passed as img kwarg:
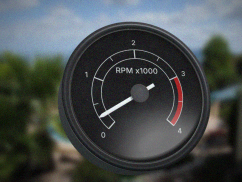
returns 250rpm
